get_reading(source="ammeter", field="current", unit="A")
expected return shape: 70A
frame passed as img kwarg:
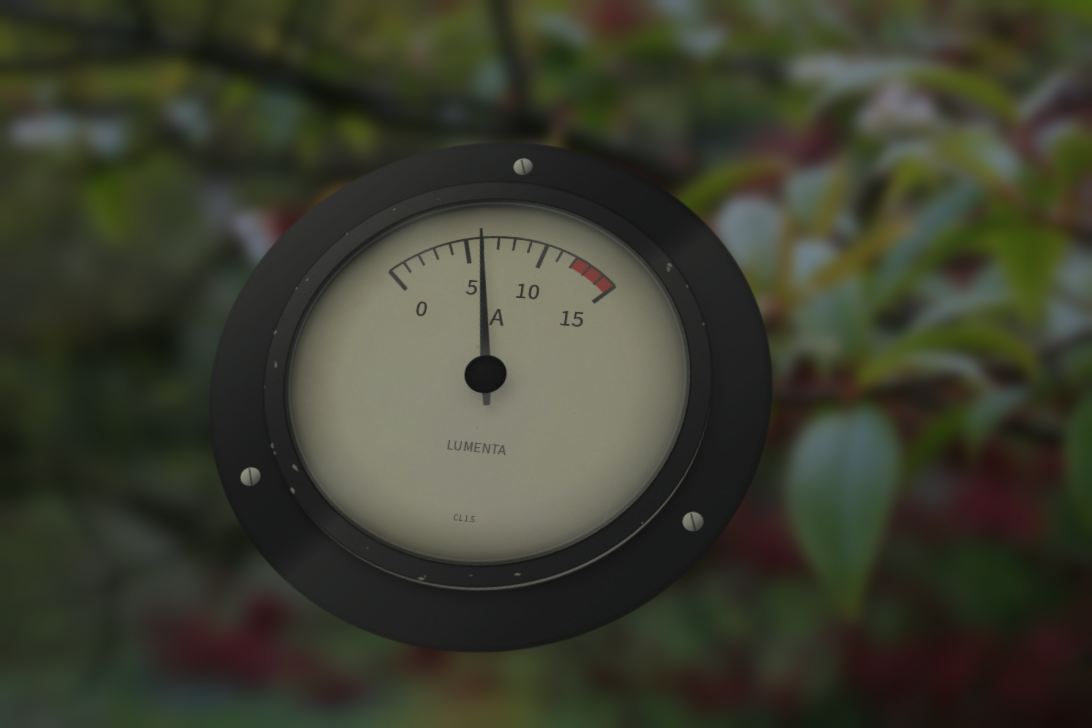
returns 6A
